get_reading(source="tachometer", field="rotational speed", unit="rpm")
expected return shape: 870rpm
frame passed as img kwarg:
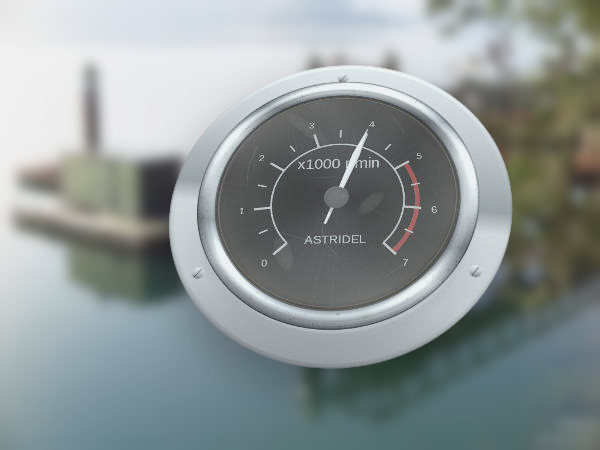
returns 4000rpm
